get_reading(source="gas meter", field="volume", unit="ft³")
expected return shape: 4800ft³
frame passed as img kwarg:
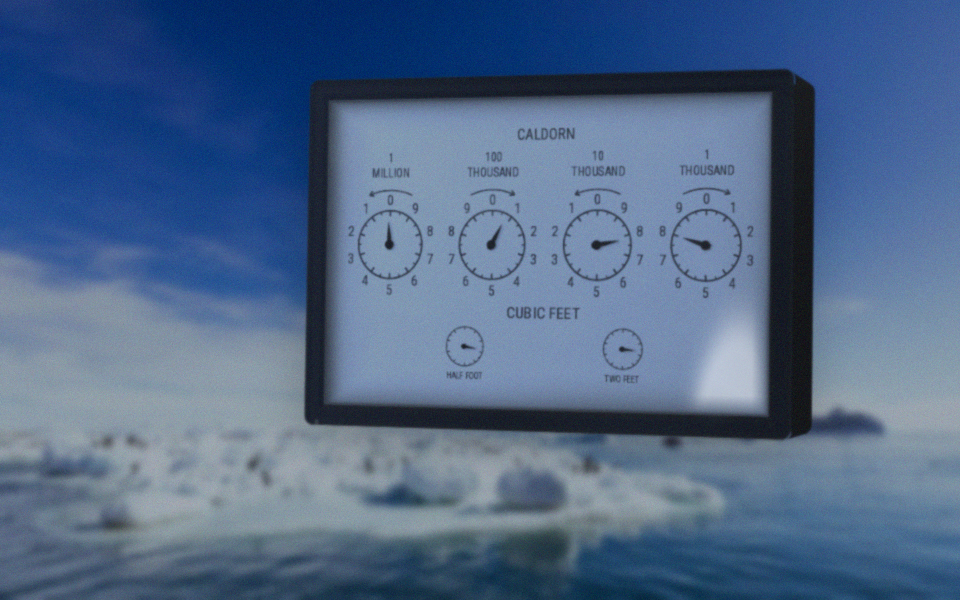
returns 7800ft³
